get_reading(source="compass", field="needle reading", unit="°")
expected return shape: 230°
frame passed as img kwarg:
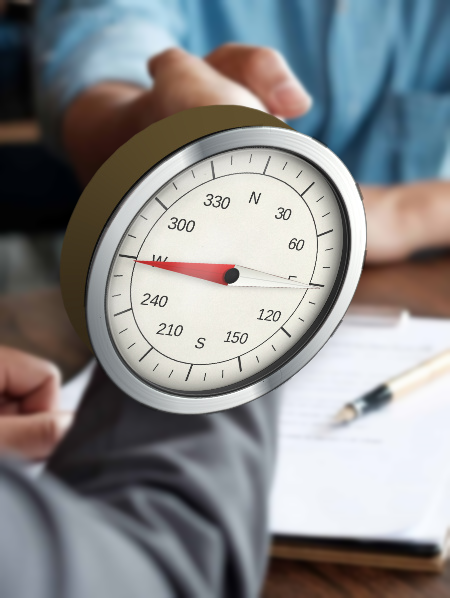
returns 270°
